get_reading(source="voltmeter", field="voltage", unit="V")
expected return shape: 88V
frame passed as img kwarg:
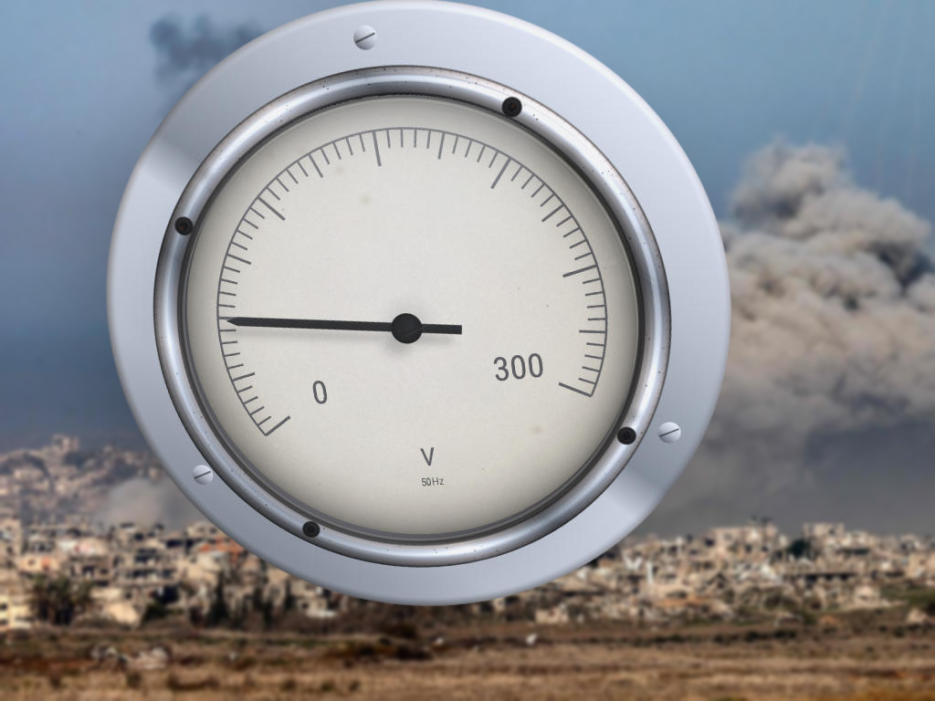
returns 50V
